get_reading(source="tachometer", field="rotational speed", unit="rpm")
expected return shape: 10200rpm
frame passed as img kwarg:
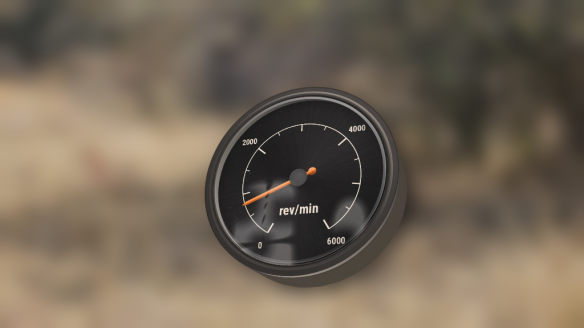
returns 750rpm
